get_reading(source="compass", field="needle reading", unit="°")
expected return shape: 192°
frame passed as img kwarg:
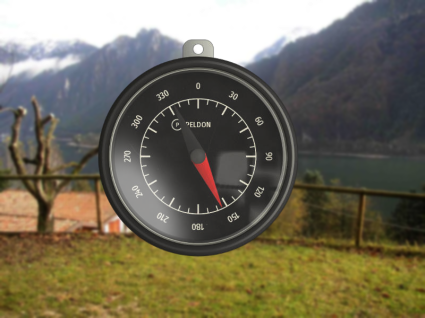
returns 155°
